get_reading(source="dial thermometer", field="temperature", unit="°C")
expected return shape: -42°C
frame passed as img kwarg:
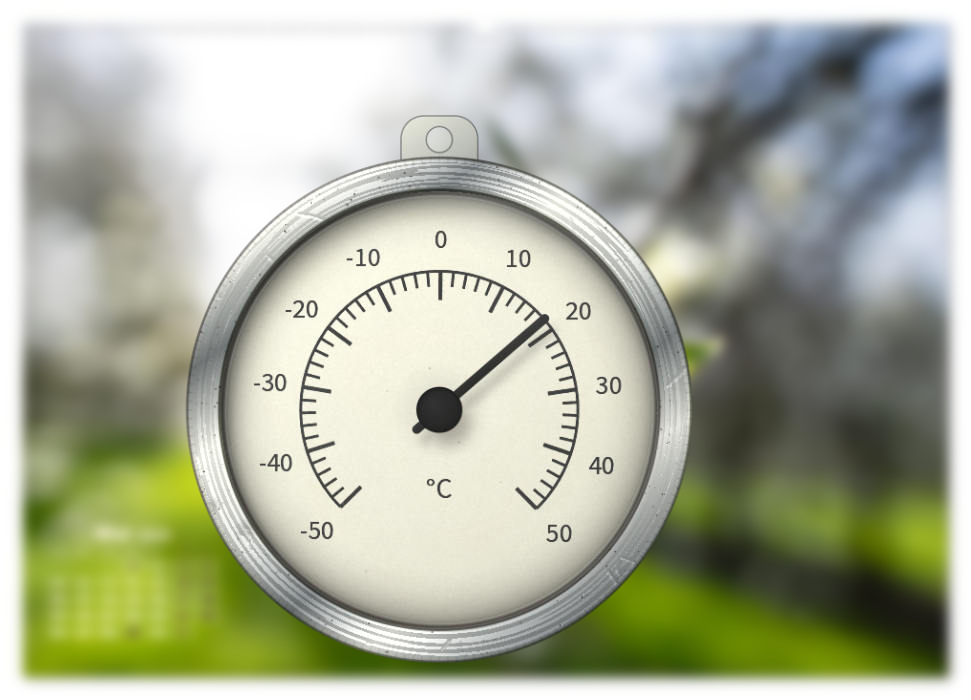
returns 18°C
